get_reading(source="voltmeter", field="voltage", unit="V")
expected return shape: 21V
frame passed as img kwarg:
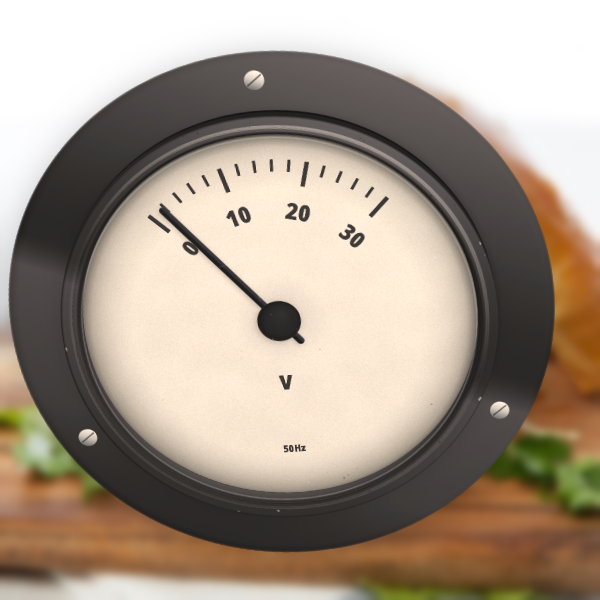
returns 2V
